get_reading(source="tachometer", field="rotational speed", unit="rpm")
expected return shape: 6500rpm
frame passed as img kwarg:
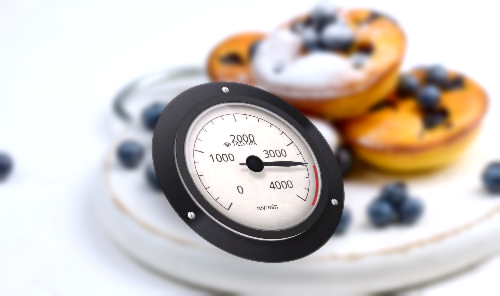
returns 3400rpm
